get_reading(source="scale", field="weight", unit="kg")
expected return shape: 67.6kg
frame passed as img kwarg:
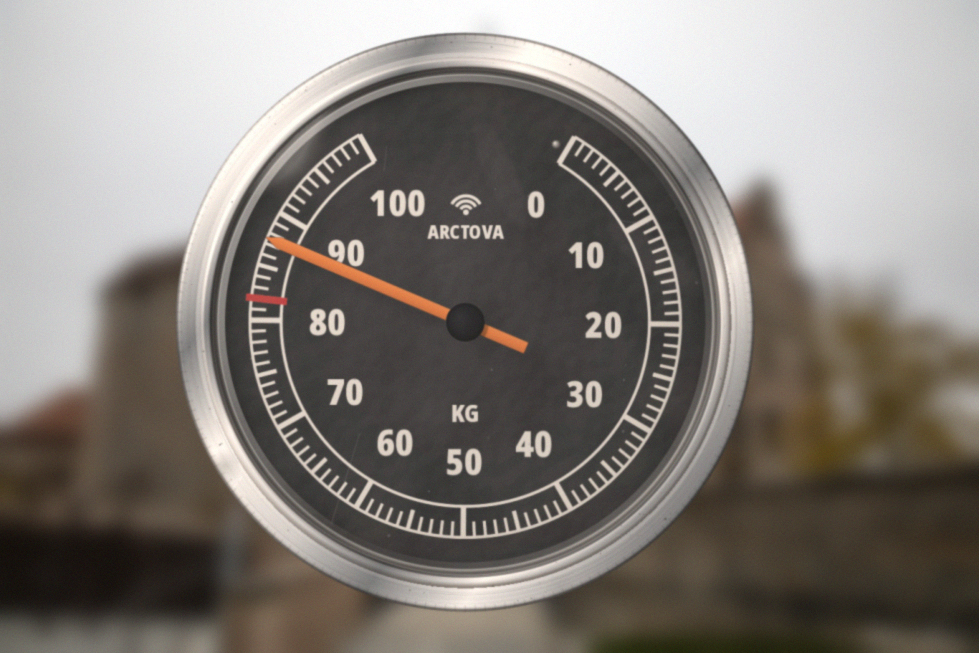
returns 87.5kg
